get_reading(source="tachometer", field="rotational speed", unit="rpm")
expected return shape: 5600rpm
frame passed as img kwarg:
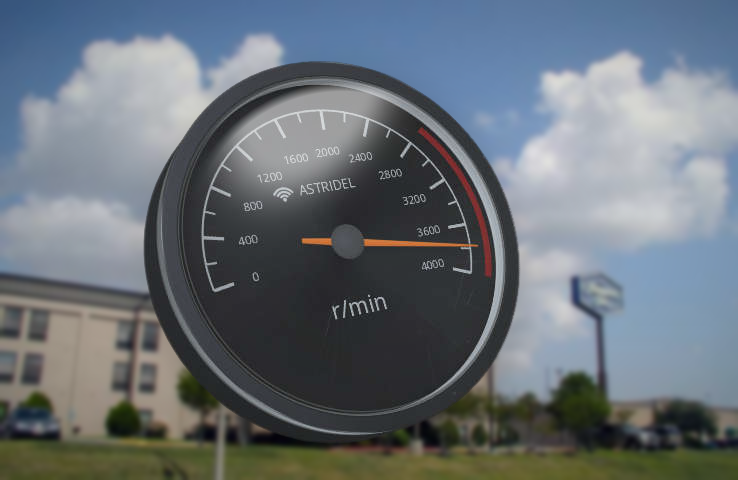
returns 3800rpm
